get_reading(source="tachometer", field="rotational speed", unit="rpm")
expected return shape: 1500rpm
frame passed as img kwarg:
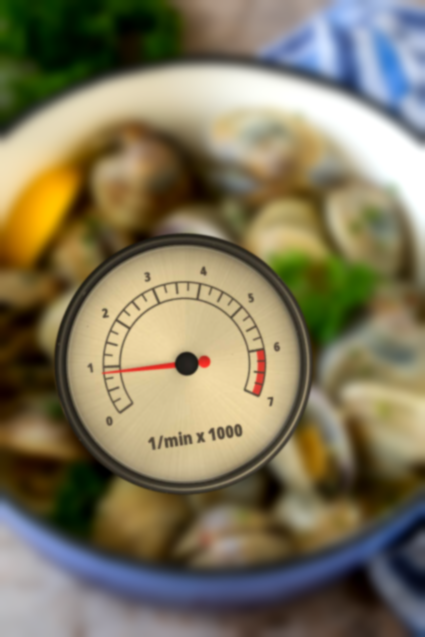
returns 875rpm
